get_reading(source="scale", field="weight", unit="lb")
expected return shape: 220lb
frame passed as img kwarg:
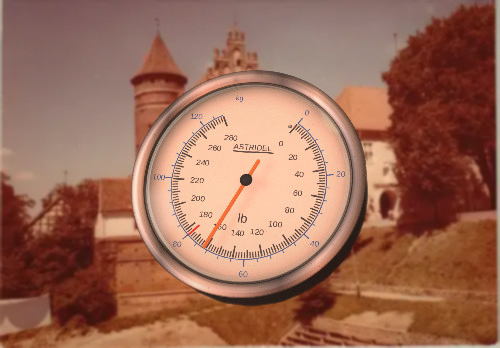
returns 160lb
